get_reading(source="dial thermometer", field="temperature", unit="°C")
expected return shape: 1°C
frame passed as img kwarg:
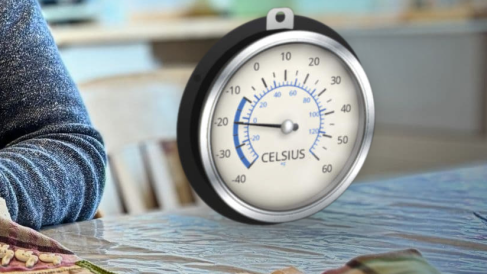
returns -20°C
